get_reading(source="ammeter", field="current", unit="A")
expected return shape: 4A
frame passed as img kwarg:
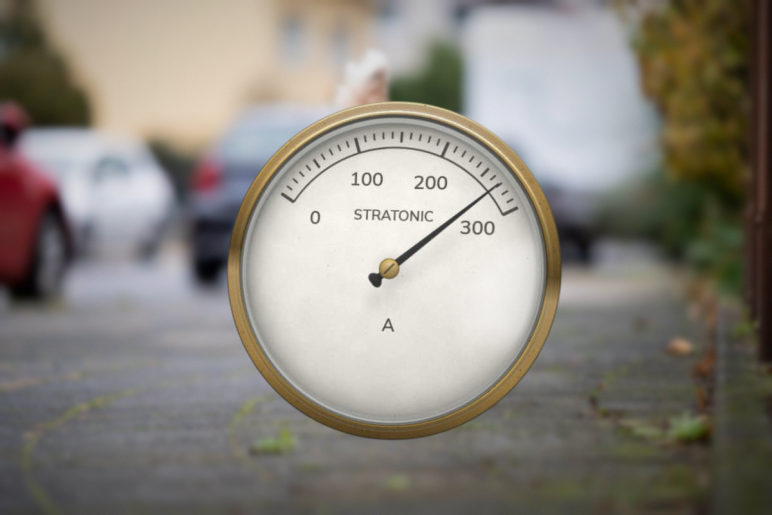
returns 270A
